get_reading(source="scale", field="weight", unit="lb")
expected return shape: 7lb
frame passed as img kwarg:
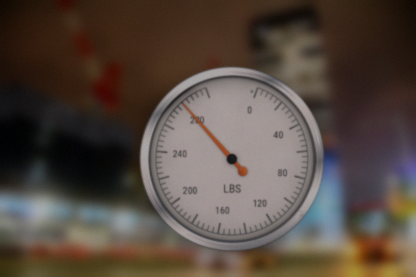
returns 280lb
